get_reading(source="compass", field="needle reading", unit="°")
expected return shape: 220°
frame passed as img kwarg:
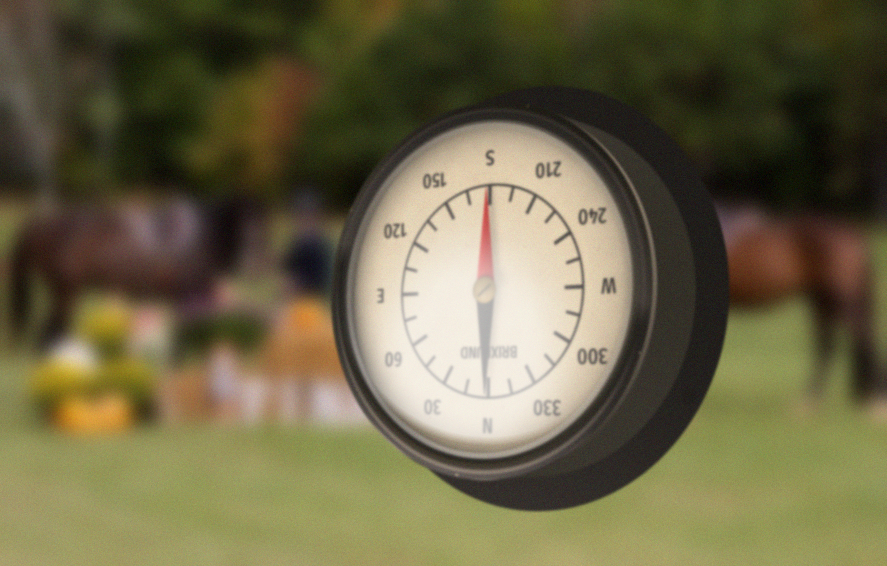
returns 180°
